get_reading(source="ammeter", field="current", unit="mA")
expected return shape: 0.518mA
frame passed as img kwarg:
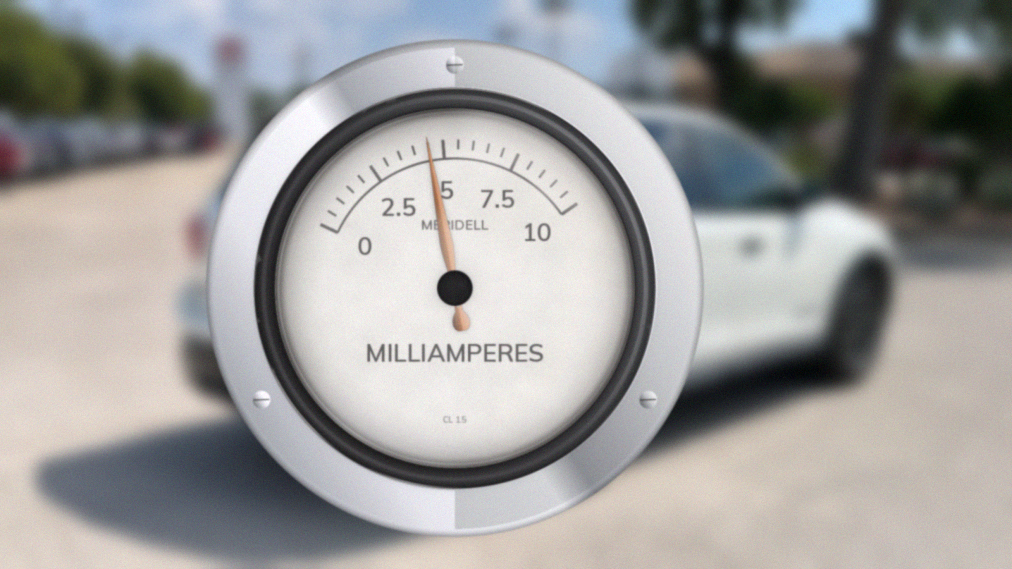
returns 4.5mA
